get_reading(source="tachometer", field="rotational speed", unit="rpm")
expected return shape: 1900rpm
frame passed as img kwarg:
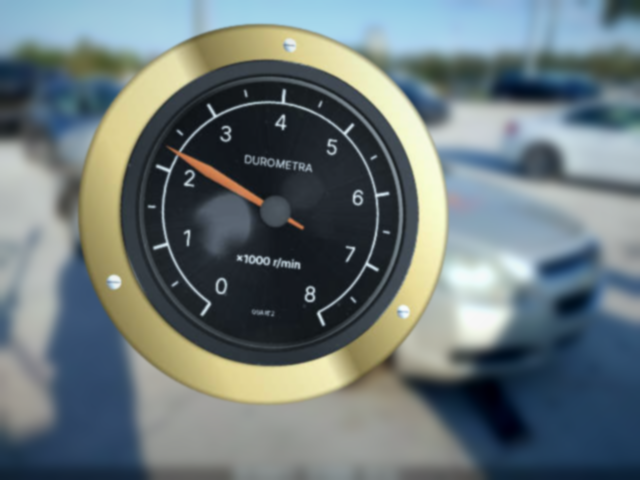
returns 2250rpm
